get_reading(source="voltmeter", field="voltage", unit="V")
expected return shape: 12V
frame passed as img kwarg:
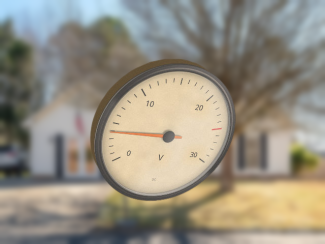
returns 4V
